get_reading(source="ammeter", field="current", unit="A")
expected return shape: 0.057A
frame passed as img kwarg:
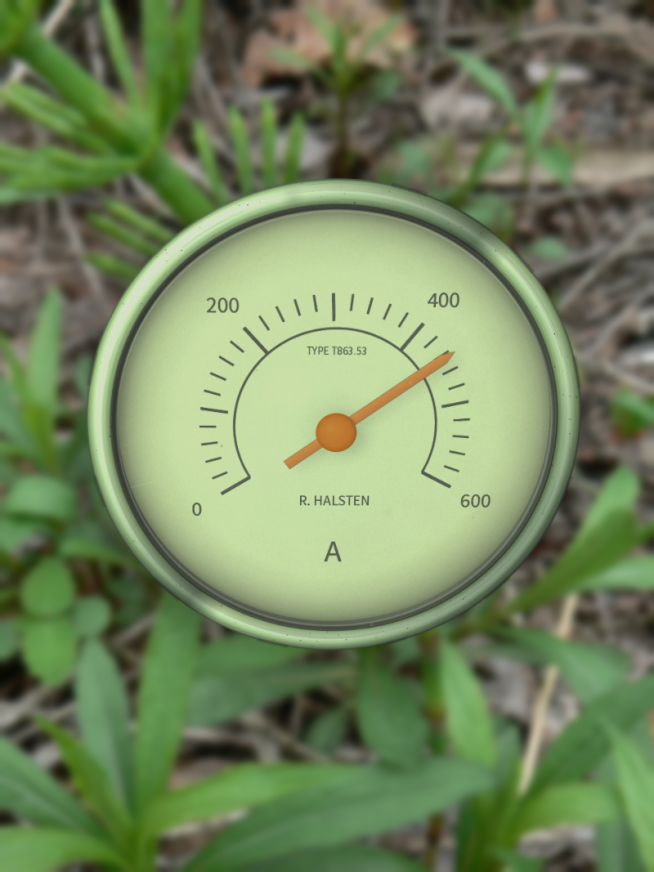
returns 440A
